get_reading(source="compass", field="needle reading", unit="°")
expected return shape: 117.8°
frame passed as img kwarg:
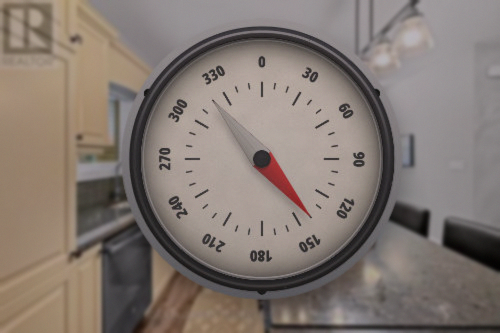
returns 140°
